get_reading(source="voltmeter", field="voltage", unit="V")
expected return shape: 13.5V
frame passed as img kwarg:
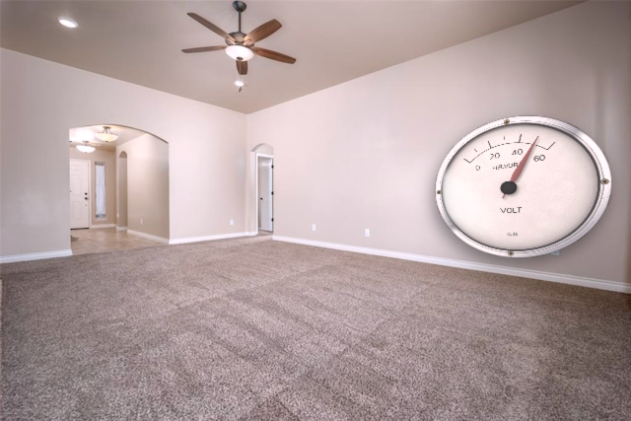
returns 50V
